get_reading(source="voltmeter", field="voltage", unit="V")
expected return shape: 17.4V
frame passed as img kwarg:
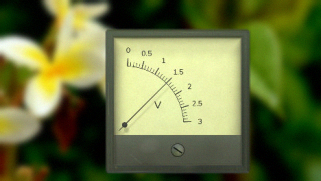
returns 1.5V
